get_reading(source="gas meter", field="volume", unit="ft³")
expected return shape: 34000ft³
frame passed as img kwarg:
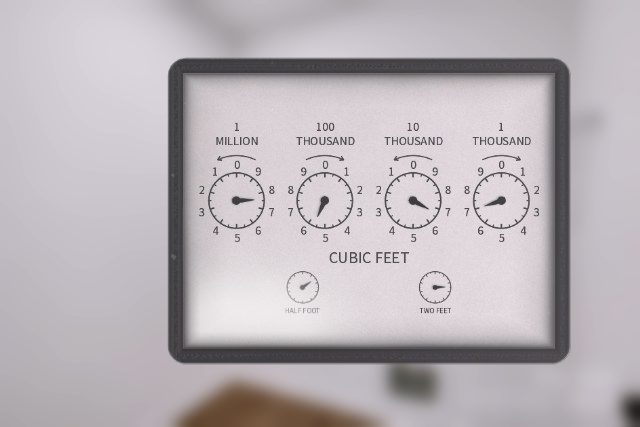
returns 756700ft³
